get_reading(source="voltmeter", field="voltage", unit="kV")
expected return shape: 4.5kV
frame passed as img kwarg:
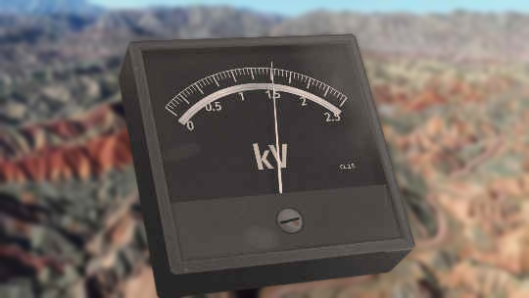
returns 1.5kV
